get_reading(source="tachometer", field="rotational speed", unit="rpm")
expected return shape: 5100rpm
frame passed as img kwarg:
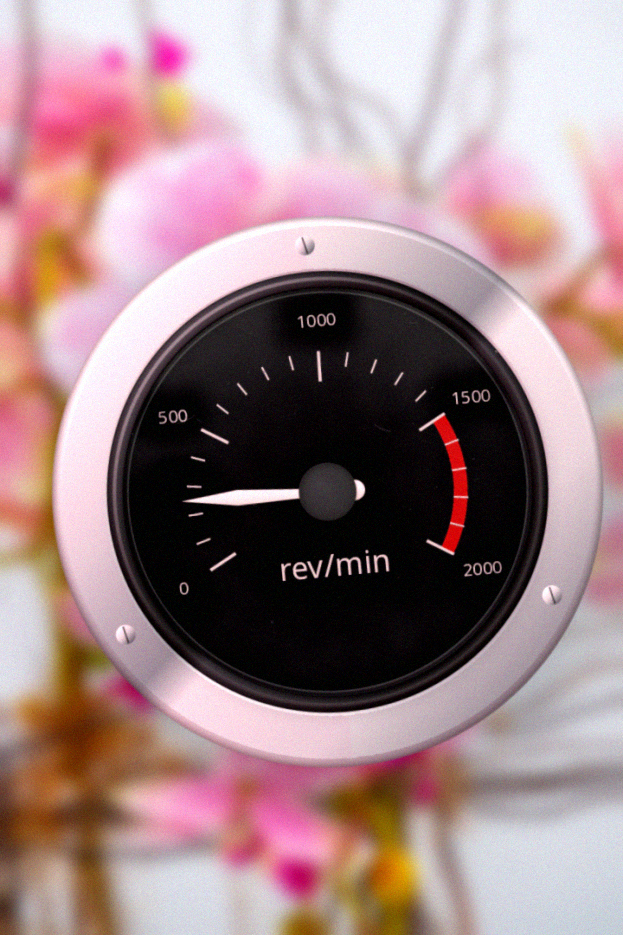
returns 250rpm
